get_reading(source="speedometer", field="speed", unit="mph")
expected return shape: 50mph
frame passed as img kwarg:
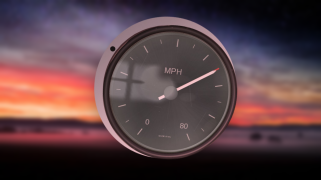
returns 55mph
